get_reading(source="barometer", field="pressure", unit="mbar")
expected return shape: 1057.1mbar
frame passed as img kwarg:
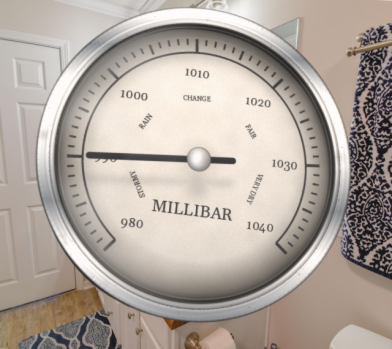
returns 990mbar
